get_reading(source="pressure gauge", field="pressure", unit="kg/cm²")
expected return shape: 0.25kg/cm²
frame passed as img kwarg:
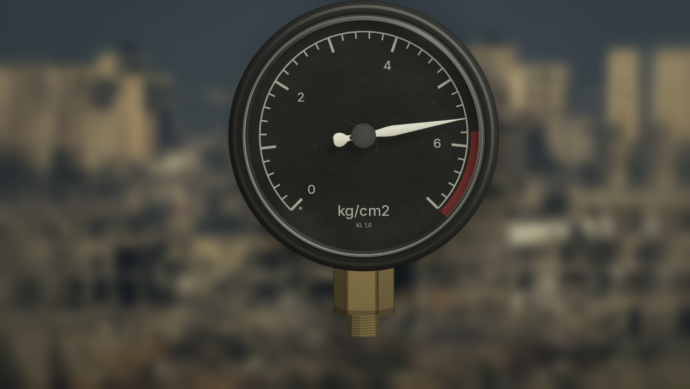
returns 5.6kg/cm²
